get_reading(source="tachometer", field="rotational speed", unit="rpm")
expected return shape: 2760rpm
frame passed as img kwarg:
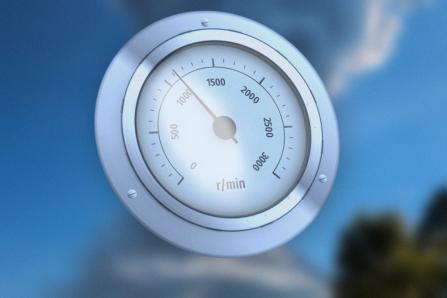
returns 1100rpm
